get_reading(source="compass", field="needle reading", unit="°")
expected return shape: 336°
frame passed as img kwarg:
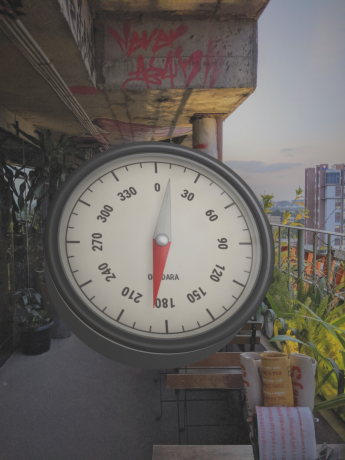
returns 190°
